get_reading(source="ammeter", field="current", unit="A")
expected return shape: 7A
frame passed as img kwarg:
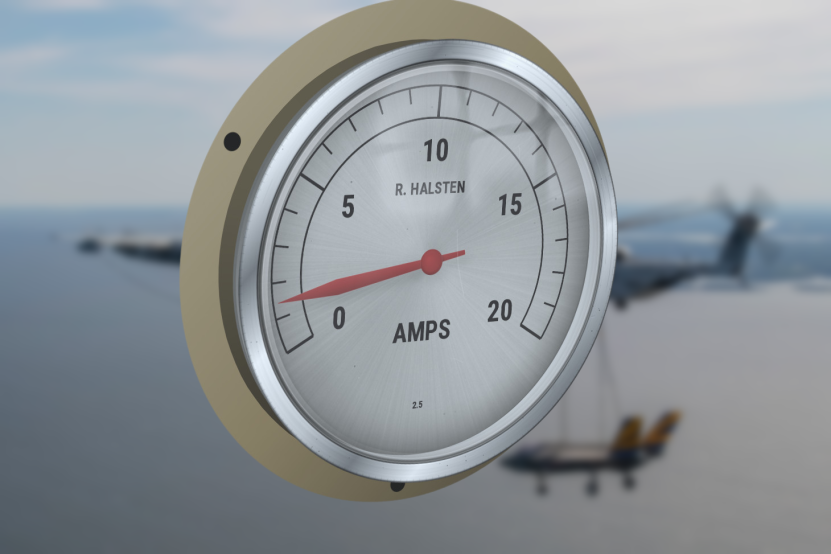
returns 1.5A
